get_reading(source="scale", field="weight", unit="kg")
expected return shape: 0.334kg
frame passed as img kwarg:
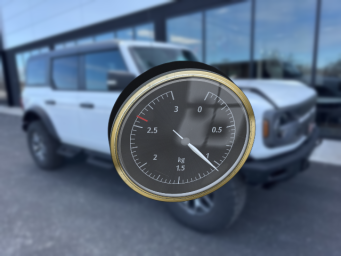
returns 1.05kg
